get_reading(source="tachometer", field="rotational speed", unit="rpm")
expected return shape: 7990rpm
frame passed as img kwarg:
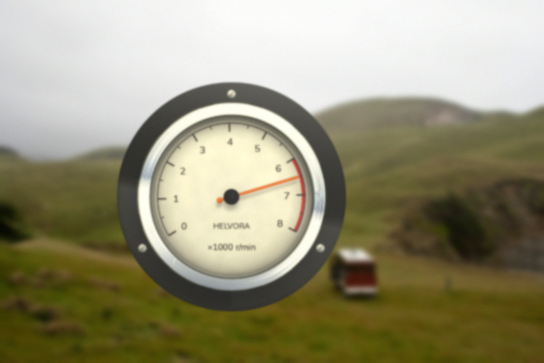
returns 6500rpm
